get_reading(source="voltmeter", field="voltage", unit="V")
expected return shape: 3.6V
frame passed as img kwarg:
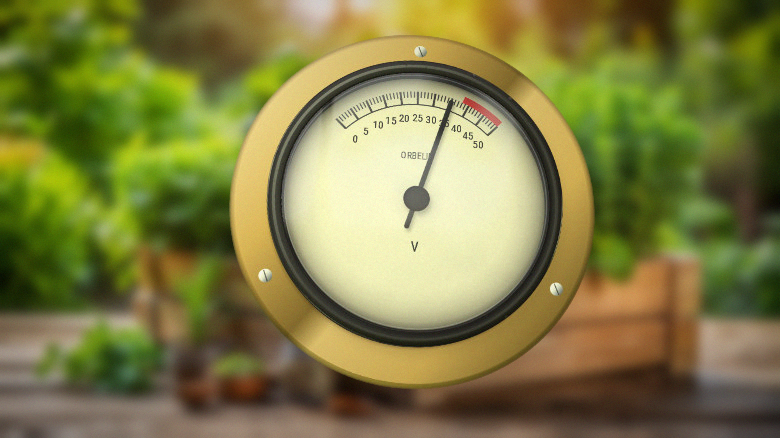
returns 35V
